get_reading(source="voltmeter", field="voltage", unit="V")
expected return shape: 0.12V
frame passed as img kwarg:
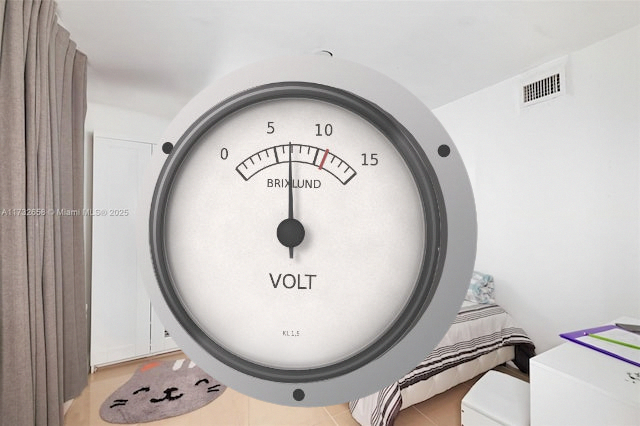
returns 7V
